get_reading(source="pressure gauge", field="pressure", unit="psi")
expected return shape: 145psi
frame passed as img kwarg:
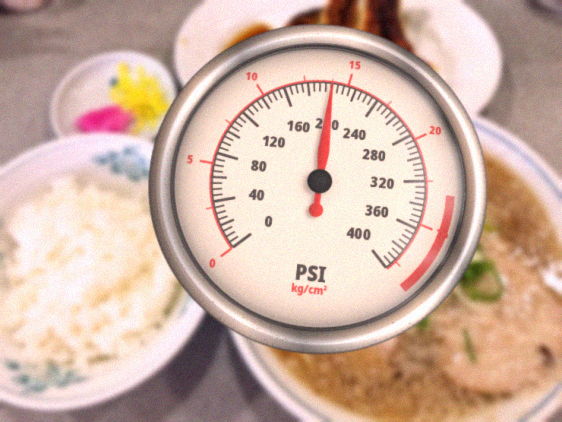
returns 200psi
